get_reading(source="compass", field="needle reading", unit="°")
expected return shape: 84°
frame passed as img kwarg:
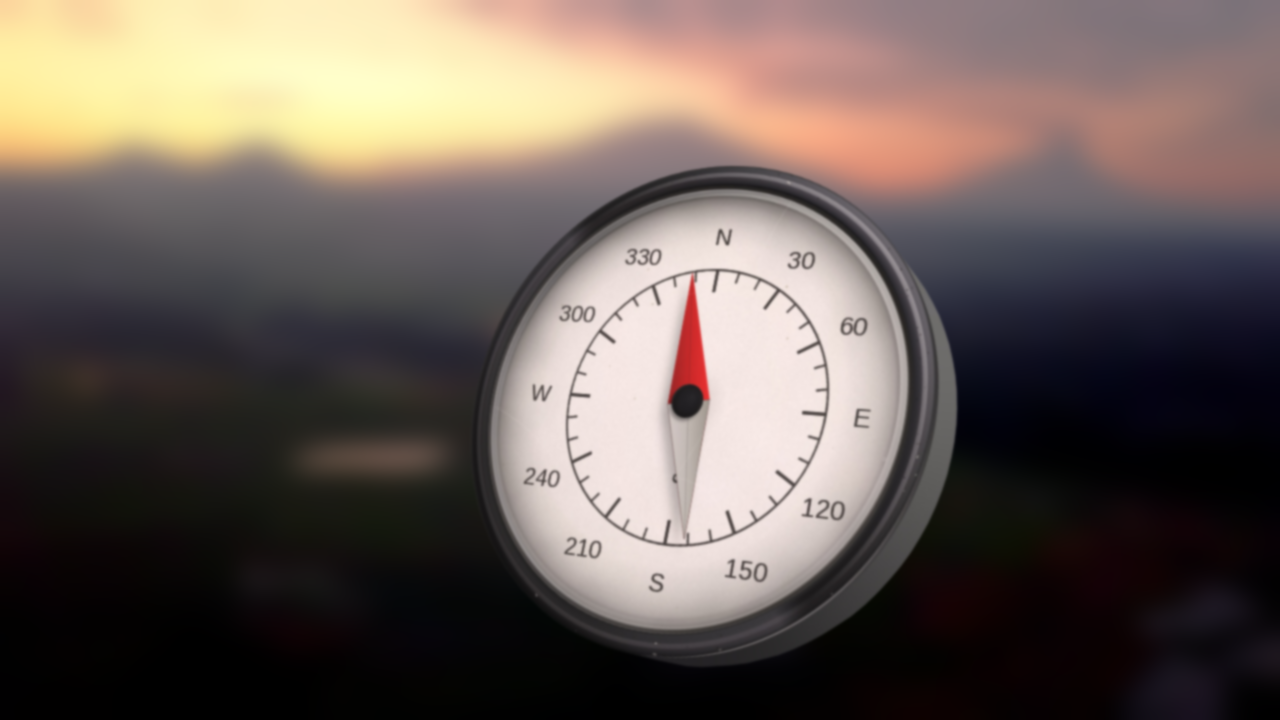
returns 350°
